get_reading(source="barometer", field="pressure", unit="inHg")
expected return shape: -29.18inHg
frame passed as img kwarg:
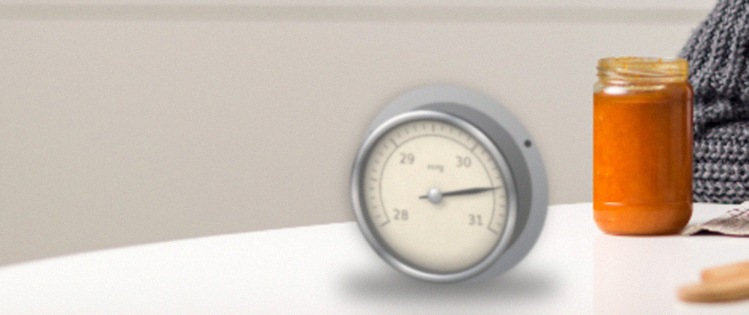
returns 30.5inHg
